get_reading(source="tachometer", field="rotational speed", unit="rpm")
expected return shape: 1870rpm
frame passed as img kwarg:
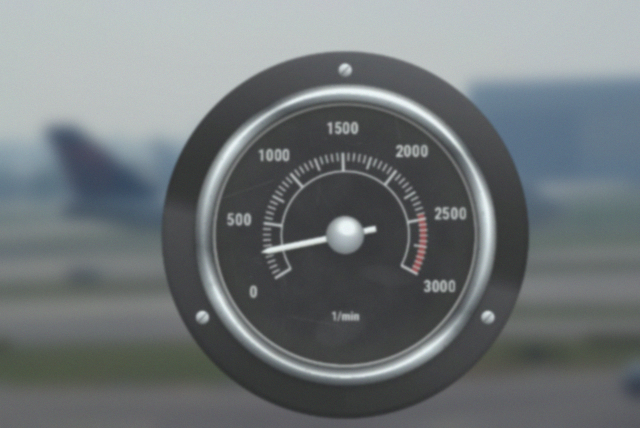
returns 250rpm
